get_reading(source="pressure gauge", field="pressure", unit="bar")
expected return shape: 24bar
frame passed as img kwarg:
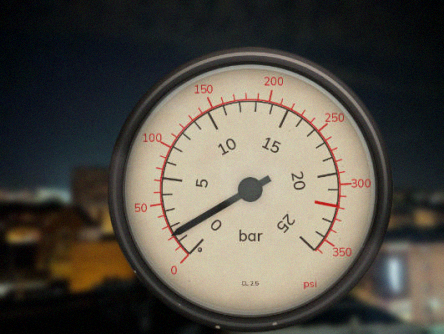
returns 1.5bar
